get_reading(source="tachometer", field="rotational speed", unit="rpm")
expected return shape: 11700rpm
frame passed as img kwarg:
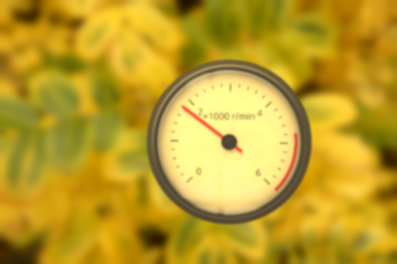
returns 1800rpm
